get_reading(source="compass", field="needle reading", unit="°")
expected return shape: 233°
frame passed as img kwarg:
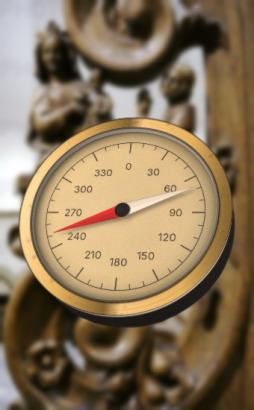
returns 250°
